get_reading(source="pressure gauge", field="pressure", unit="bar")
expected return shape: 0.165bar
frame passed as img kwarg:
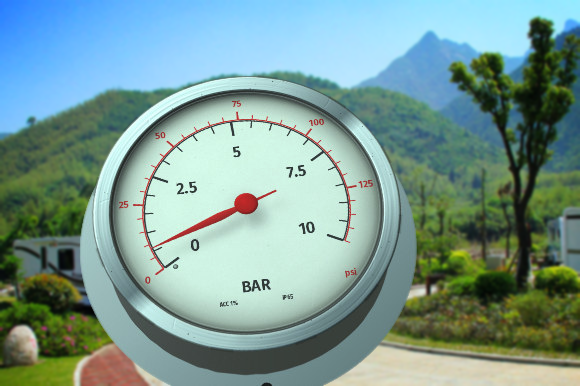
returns 0.5bar
